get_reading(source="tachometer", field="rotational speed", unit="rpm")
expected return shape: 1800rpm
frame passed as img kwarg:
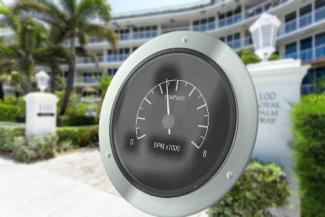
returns 3500rpm
